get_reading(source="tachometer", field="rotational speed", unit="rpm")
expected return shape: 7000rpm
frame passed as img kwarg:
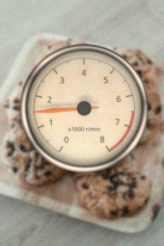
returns 1500rpm
